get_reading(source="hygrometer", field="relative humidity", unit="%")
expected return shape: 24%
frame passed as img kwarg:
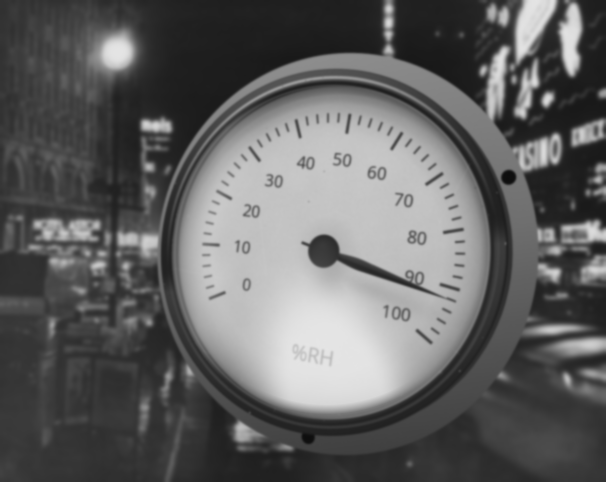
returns 92%
